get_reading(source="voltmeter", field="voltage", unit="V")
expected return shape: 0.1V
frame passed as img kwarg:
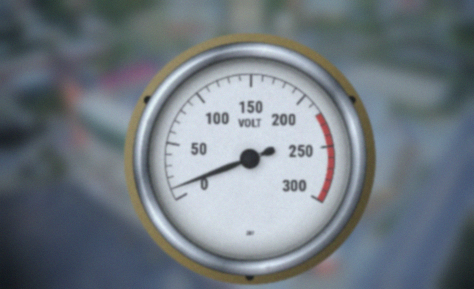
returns 10V
